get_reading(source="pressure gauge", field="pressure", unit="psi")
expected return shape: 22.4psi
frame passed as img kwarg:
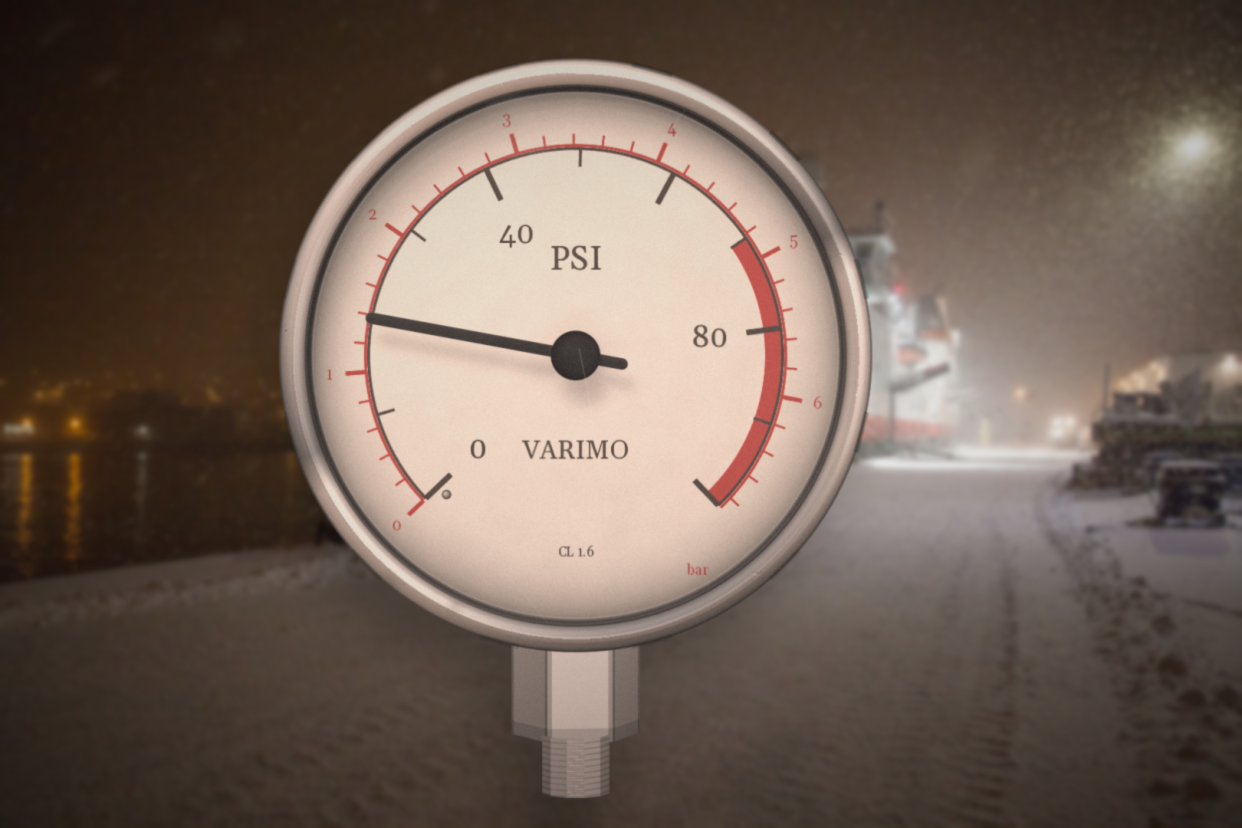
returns 20psi
